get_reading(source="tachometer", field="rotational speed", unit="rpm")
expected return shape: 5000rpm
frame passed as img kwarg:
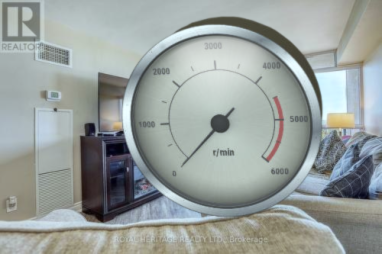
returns 0rpm
